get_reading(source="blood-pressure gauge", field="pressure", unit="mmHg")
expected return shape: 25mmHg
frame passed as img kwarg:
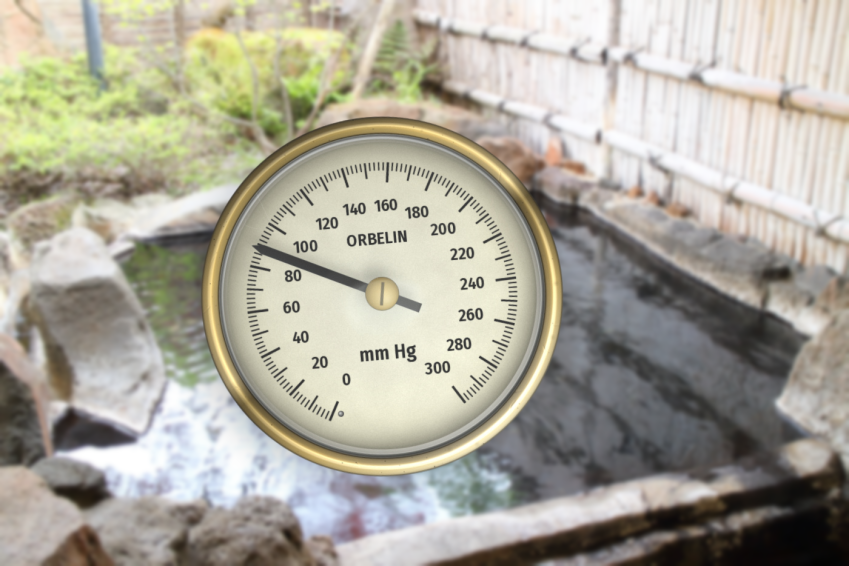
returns 88mmHg
